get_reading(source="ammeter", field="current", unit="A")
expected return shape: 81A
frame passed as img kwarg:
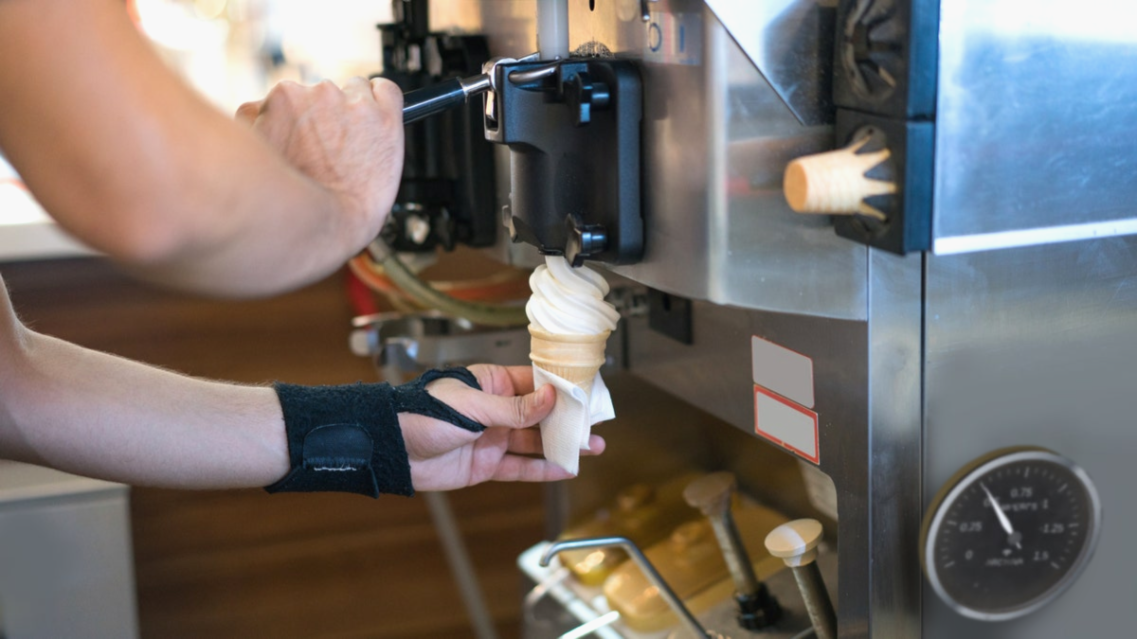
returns 0.5A
